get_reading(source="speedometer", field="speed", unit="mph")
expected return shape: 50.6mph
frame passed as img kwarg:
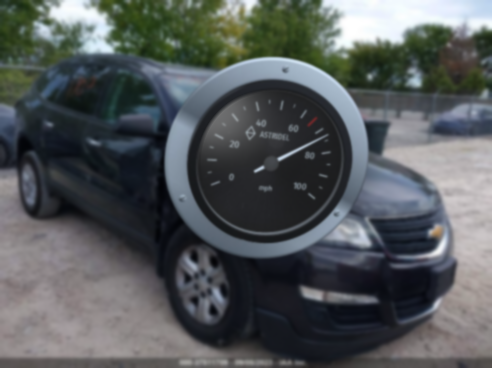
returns 72.5mph
